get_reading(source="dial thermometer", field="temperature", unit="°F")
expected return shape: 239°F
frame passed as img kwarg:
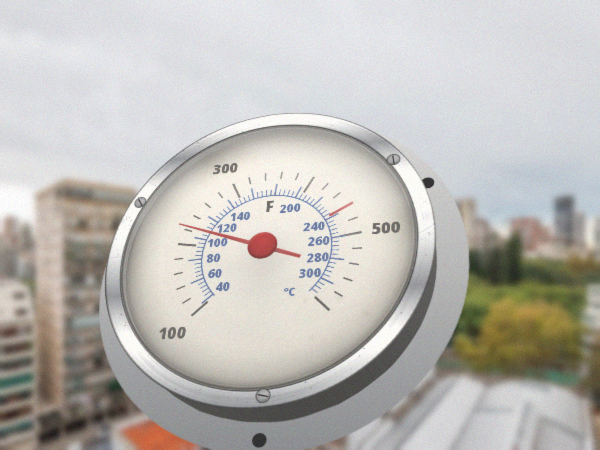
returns 220°F
